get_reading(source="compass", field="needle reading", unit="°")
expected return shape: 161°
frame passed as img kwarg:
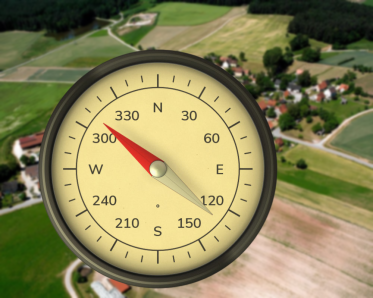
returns 310°
